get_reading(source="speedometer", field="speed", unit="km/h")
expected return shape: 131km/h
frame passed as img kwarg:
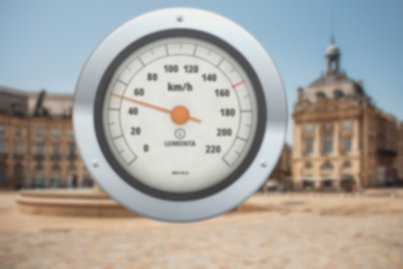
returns 50km/h
